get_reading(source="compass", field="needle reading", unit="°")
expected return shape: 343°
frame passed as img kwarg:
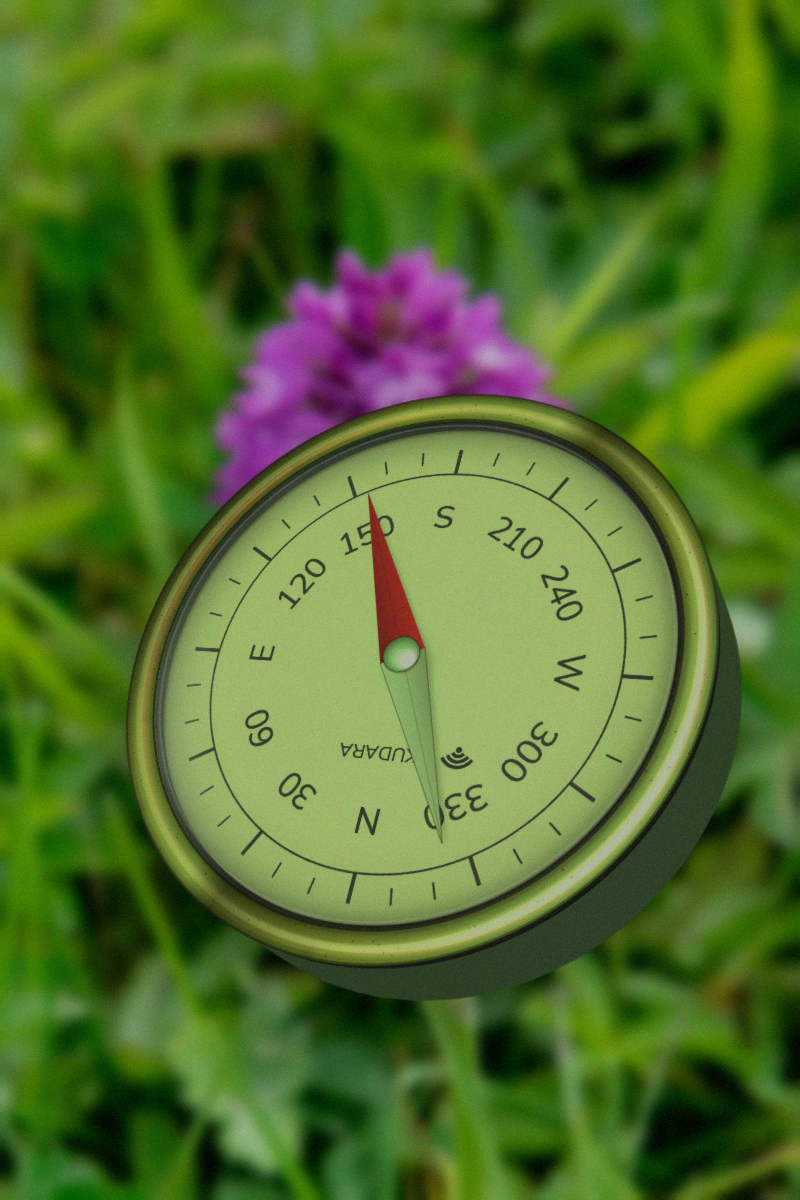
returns 155°
